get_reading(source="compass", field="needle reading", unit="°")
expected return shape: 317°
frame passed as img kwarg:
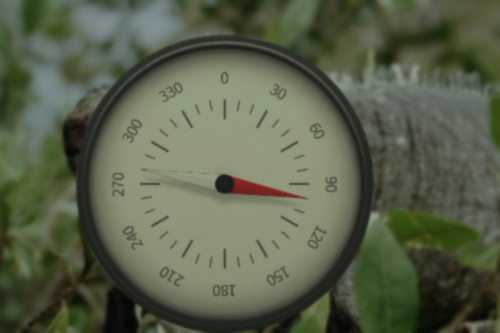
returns 100°
